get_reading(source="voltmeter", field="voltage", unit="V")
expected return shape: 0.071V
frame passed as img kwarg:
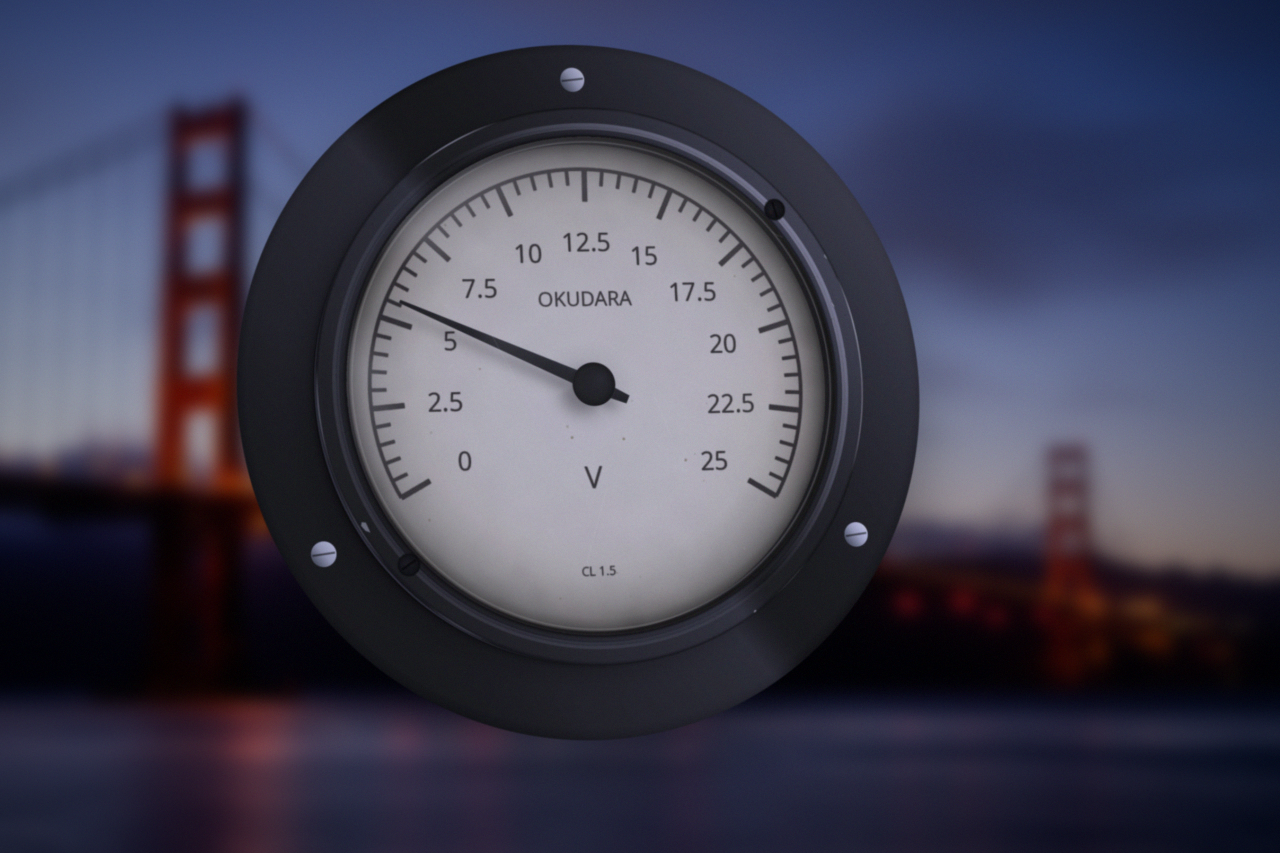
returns 5.5V
